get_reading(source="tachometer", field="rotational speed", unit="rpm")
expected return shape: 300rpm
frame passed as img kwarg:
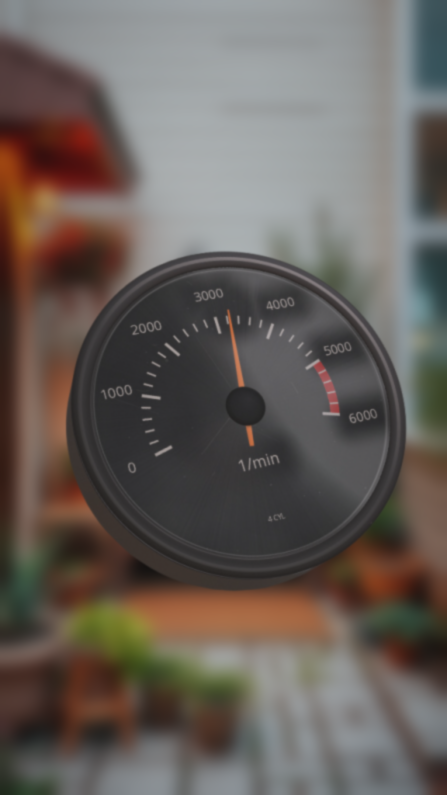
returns 3200rpm
